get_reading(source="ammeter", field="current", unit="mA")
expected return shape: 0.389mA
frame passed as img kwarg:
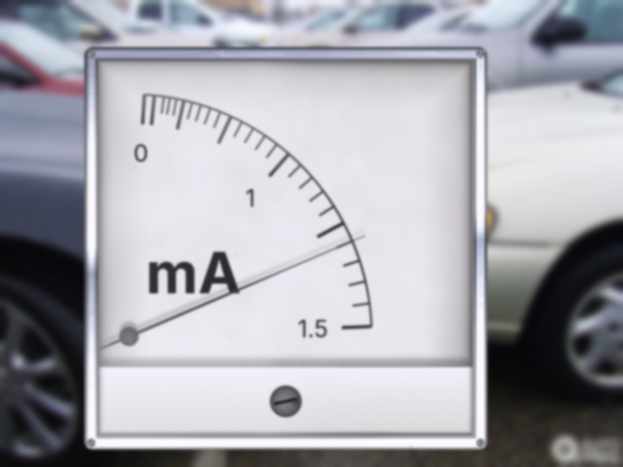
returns 1.3mA
